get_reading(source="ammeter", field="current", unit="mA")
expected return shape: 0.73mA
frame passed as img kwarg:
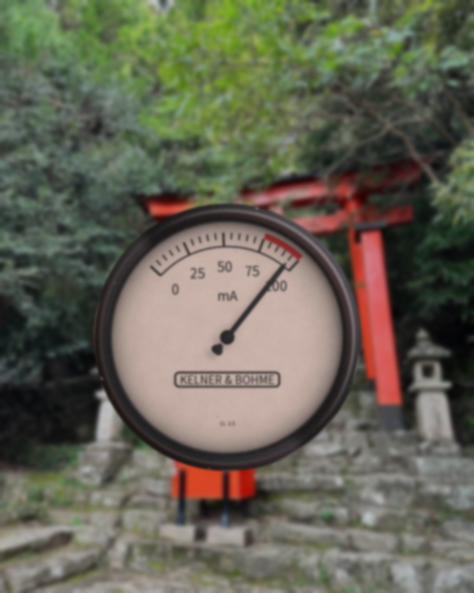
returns 95mA
